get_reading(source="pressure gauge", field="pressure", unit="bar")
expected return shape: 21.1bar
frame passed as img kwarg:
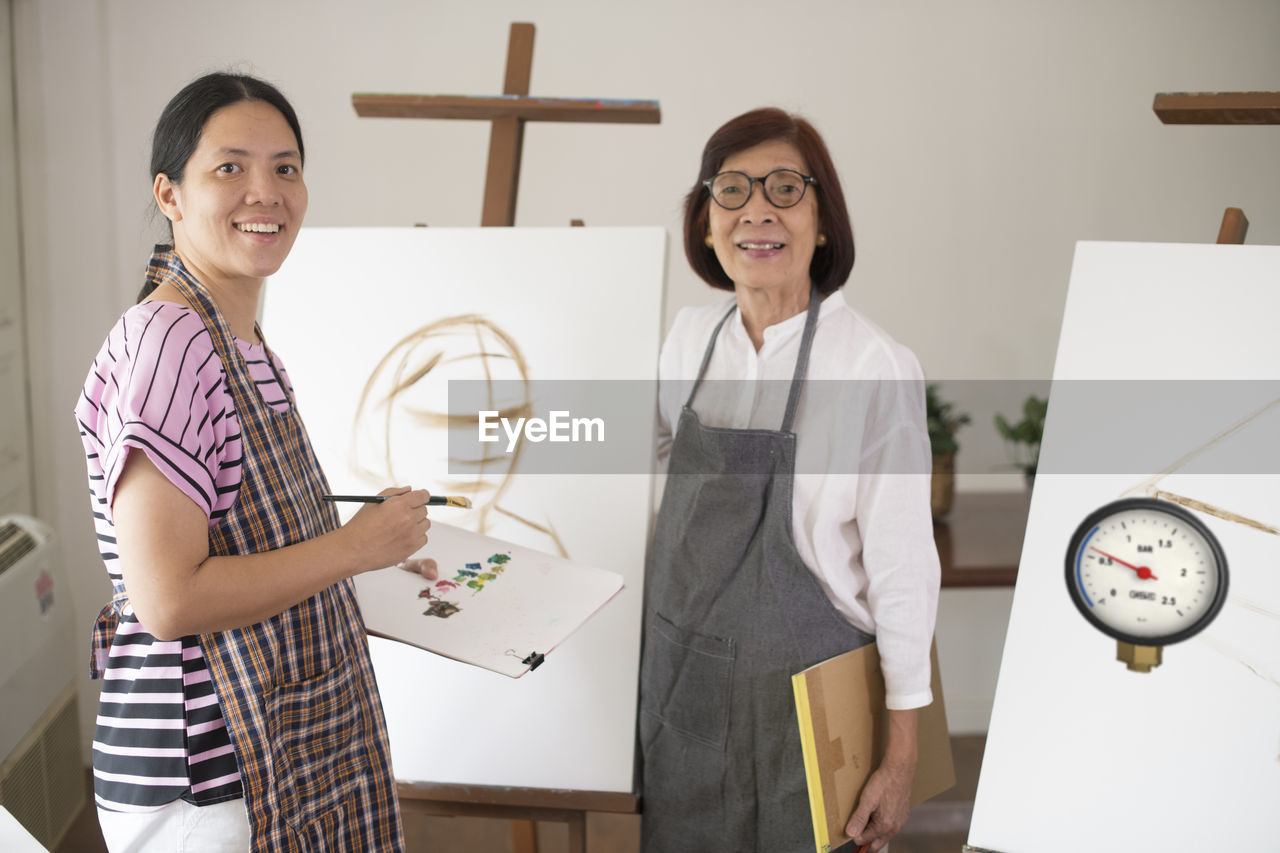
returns 0.6bar
